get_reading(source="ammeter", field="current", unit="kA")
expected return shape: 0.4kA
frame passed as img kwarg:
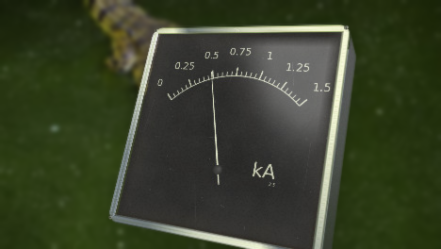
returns 0.5kA
